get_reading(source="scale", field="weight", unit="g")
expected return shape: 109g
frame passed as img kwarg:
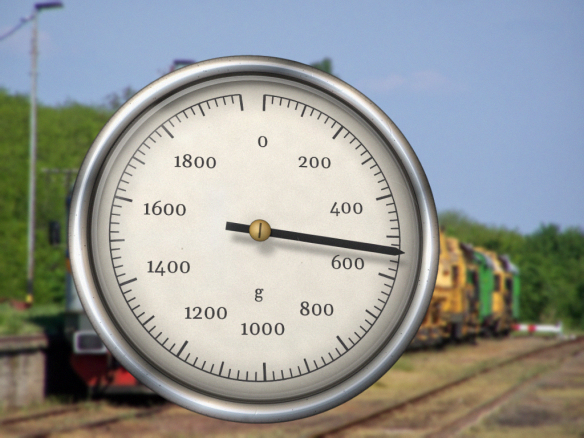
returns 540g
